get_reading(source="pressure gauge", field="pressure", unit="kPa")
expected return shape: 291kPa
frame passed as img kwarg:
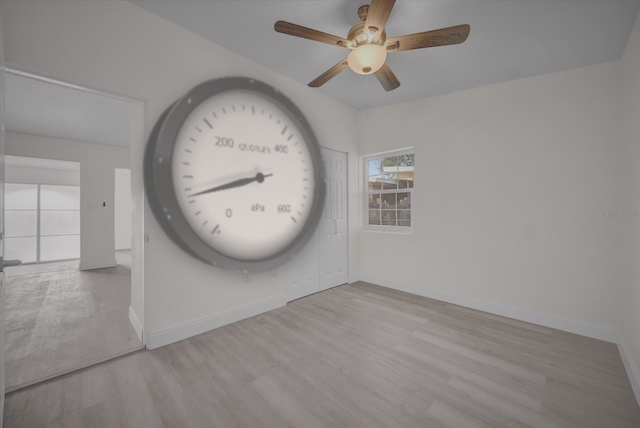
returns 70kPa
